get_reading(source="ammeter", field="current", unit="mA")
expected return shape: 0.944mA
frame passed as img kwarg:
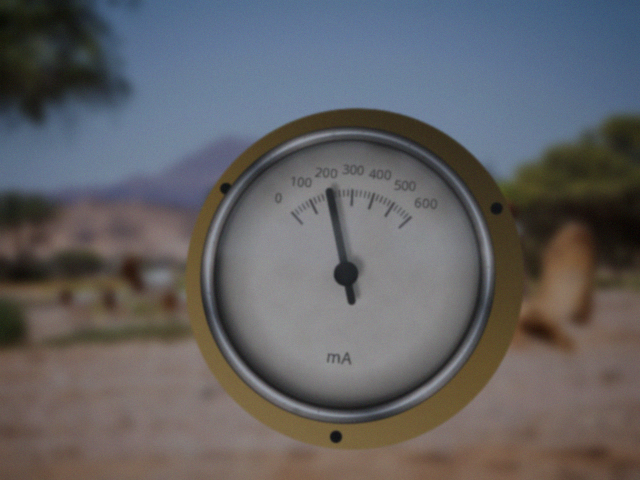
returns 200mA
